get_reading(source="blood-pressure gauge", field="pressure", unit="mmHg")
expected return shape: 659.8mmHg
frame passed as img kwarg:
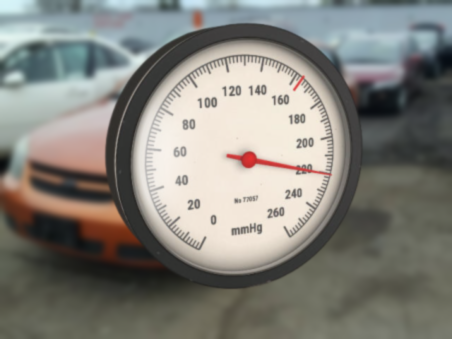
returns 220mmHg
